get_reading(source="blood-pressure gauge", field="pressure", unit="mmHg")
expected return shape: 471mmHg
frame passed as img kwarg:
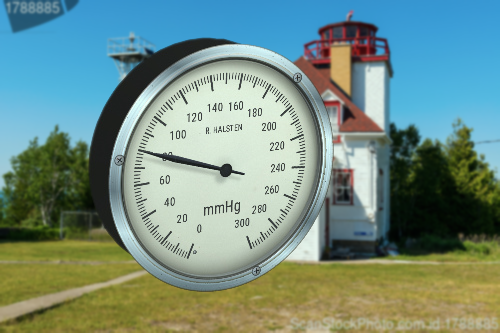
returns 80mmHg
